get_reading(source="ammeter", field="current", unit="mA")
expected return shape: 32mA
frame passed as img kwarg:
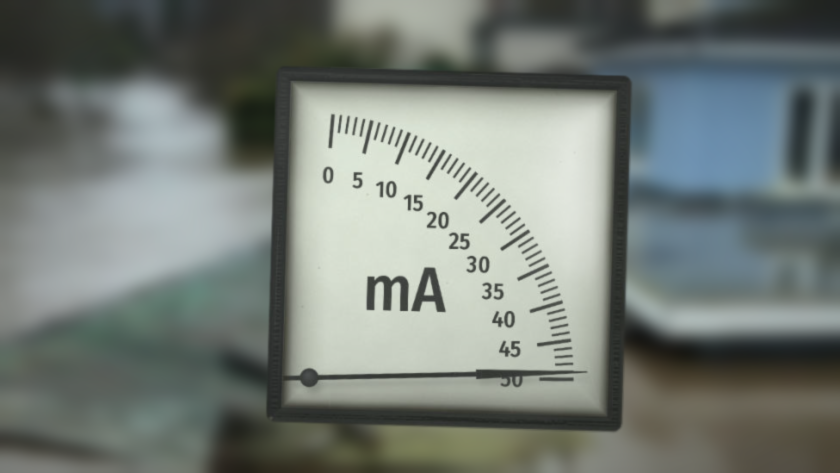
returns 49mA
